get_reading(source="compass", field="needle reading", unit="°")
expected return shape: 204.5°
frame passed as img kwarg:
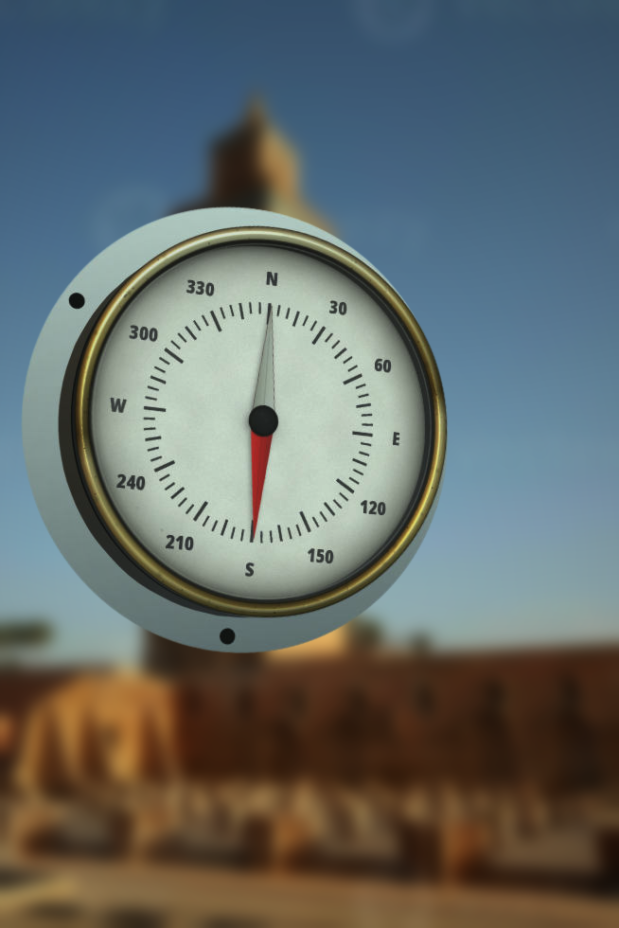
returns 180°
